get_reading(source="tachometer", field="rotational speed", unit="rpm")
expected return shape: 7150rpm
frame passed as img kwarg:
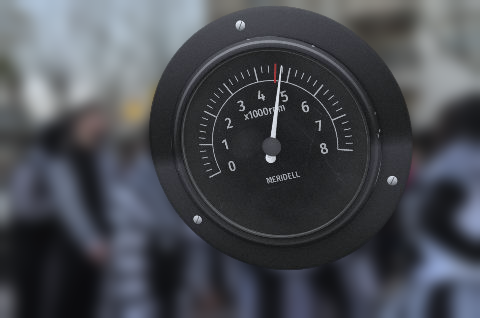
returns 4800rpm
